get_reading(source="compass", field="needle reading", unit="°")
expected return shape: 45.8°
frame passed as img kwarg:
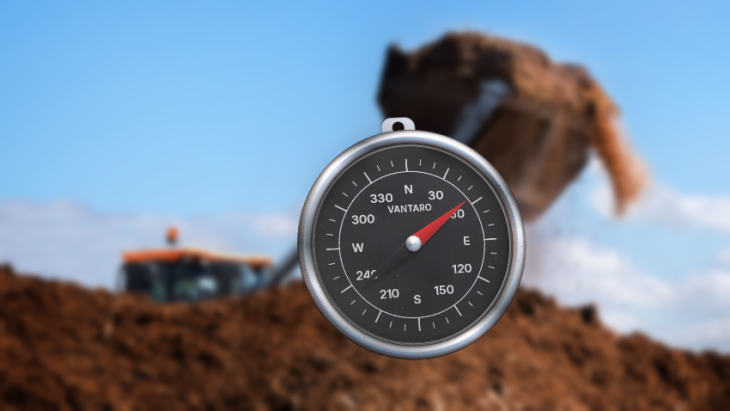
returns 55°
